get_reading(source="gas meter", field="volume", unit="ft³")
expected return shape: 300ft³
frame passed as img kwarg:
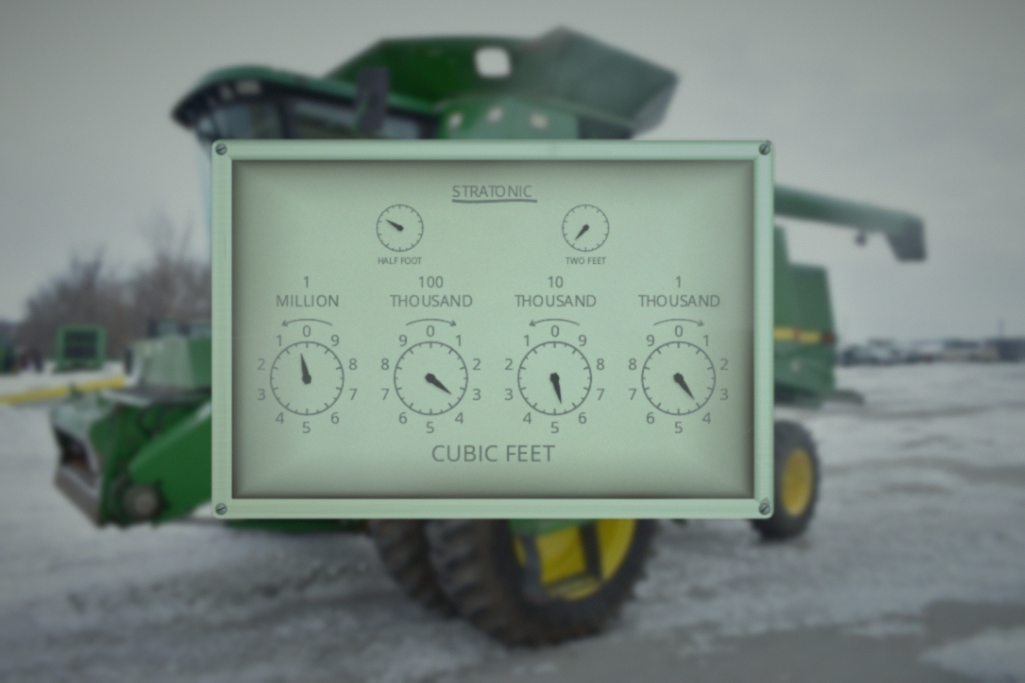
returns 35400ft³
